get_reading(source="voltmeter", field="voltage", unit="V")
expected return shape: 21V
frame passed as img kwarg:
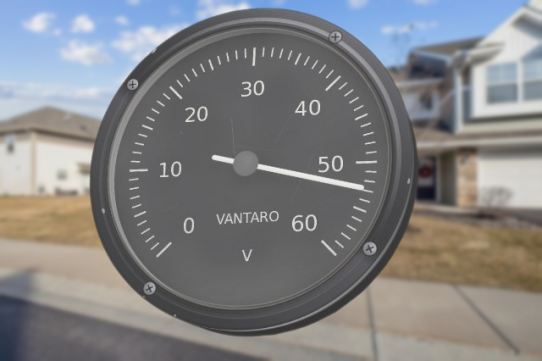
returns 53V
